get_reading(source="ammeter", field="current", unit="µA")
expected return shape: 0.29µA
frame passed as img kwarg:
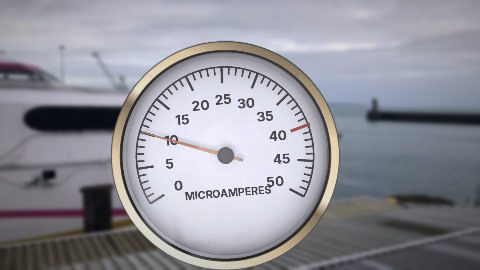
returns 10µA
